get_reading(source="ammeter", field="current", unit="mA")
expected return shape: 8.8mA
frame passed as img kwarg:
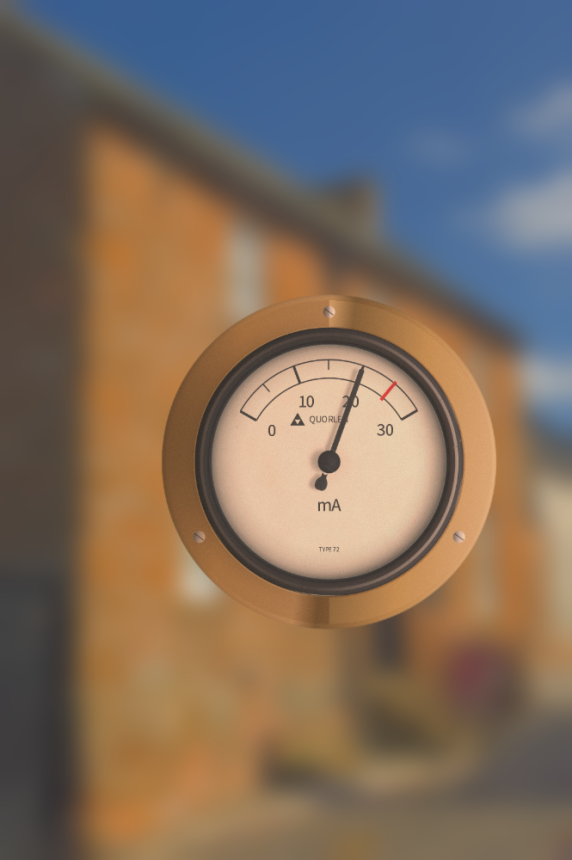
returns 20mA
